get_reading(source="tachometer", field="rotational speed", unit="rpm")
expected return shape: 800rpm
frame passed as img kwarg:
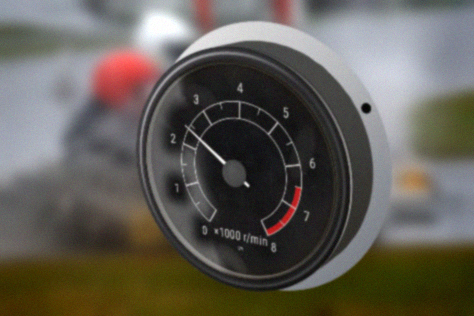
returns 2500rpm
